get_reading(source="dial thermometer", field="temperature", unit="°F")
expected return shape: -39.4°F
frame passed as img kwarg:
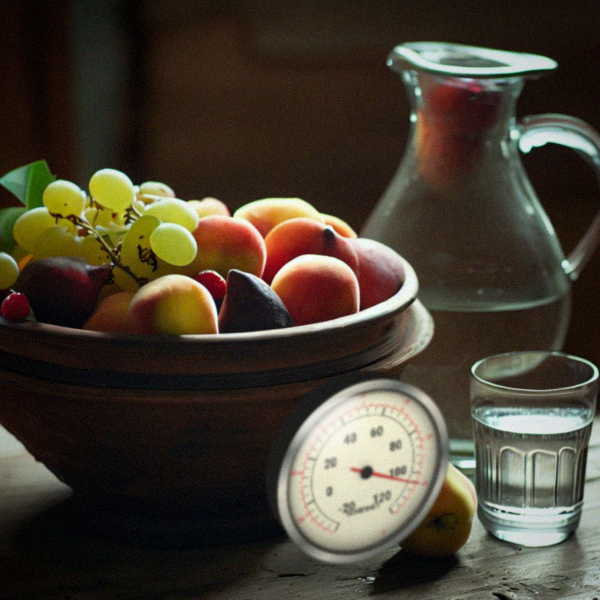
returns 104°F
